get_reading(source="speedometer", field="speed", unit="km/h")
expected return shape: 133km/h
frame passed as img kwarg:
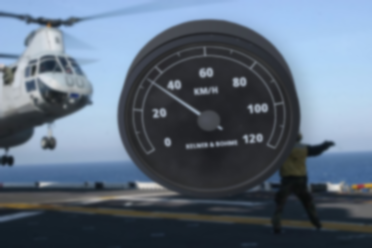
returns 35km/h
